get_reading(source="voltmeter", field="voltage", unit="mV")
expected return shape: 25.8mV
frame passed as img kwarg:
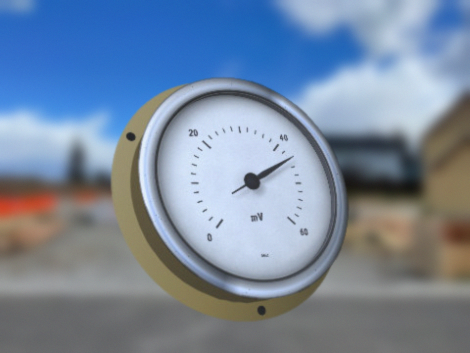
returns 44mV
